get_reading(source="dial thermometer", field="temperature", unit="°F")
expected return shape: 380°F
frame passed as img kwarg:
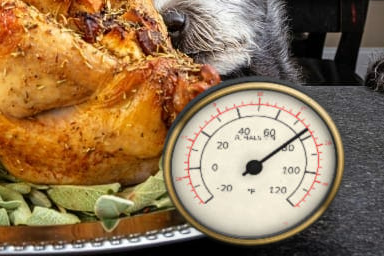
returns 75°F
